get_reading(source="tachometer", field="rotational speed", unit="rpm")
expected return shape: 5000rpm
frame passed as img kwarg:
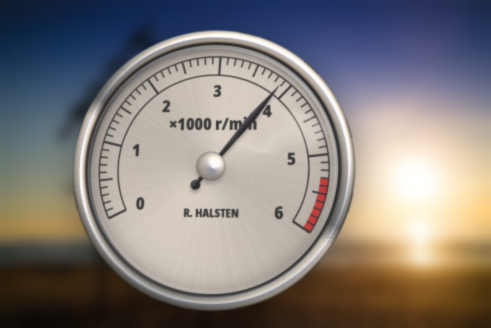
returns 3900rpm
